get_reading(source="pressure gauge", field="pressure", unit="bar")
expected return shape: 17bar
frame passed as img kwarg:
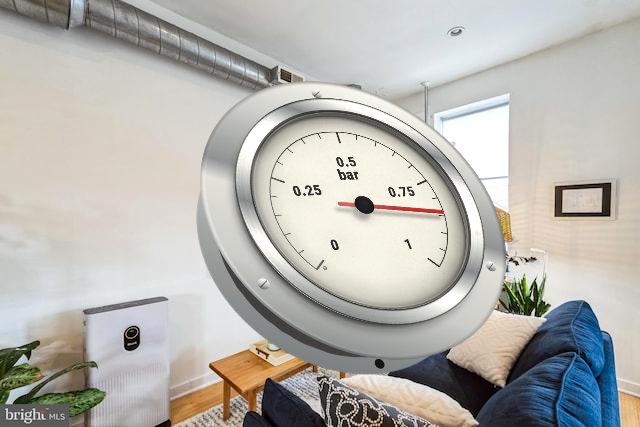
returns 0.85bar
